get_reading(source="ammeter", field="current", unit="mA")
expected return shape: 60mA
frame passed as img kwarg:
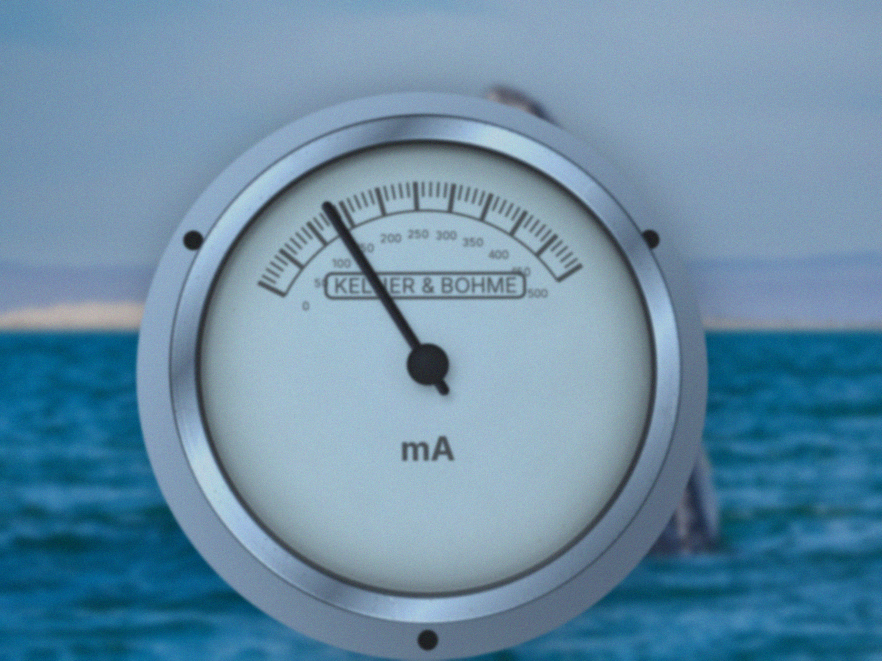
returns 130mA
